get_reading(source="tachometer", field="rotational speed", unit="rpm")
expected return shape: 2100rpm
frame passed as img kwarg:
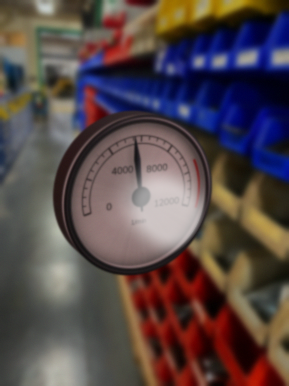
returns 5500rpm
